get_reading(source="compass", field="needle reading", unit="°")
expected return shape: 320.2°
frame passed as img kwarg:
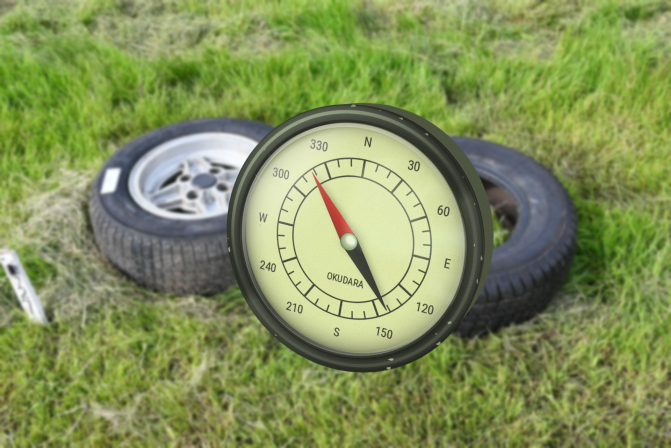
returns 320°
